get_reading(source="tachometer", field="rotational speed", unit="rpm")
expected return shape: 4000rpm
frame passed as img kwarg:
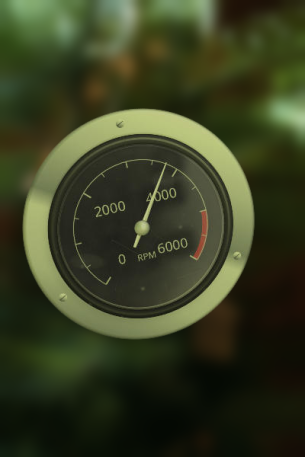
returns 3750rpm
